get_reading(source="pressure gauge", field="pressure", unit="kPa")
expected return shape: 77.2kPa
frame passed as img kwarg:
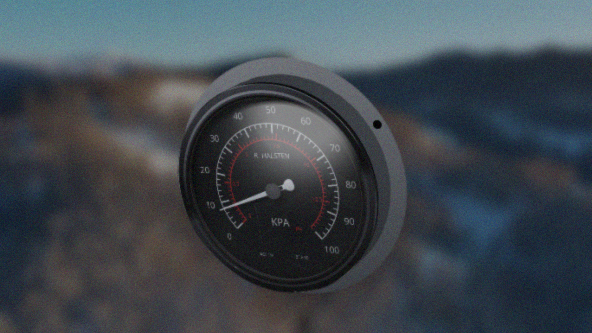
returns 8kPa
